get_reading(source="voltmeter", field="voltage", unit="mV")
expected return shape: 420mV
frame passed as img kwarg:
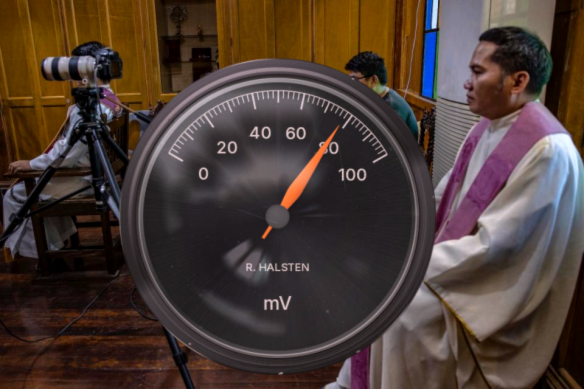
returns 78mV
